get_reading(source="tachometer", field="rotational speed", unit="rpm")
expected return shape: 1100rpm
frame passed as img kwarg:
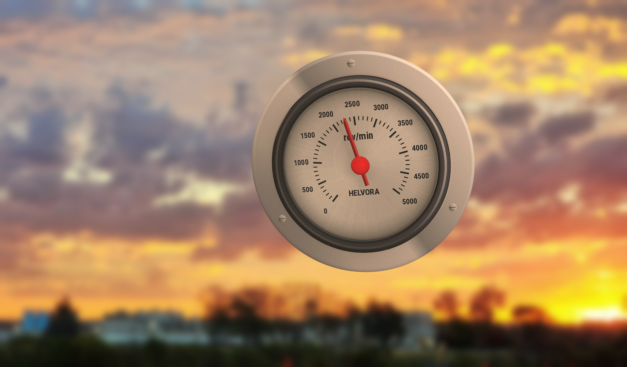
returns 2300rpm
